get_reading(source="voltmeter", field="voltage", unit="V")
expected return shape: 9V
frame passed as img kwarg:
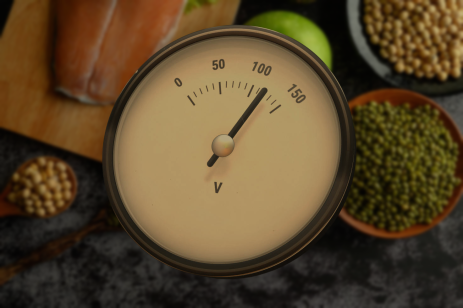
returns 120V
